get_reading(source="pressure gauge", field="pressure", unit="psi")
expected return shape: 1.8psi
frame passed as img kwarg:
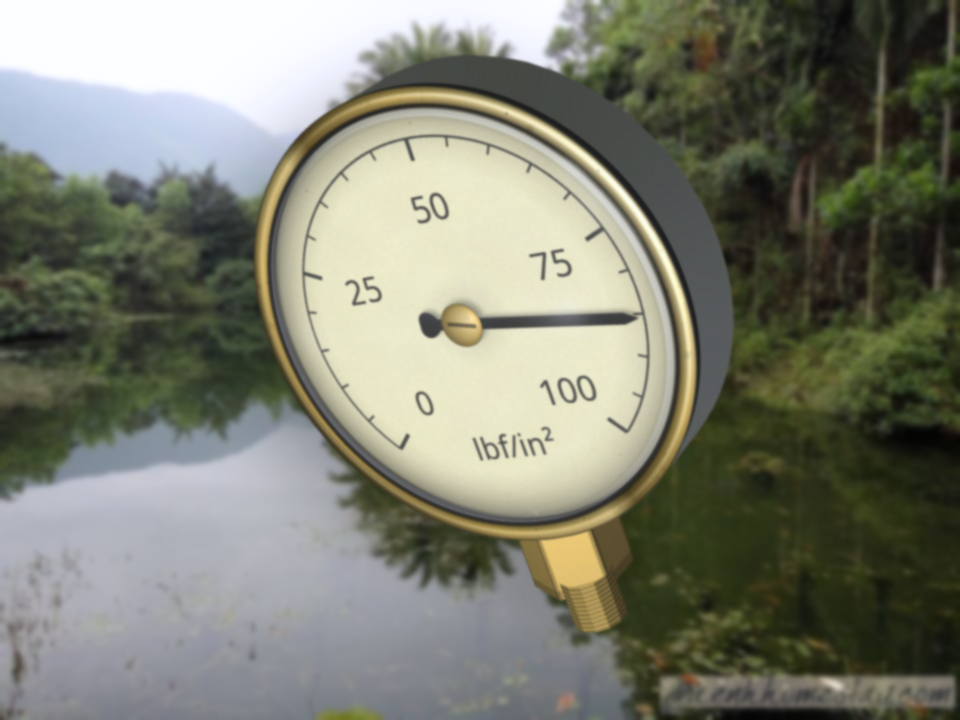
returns 85psi
